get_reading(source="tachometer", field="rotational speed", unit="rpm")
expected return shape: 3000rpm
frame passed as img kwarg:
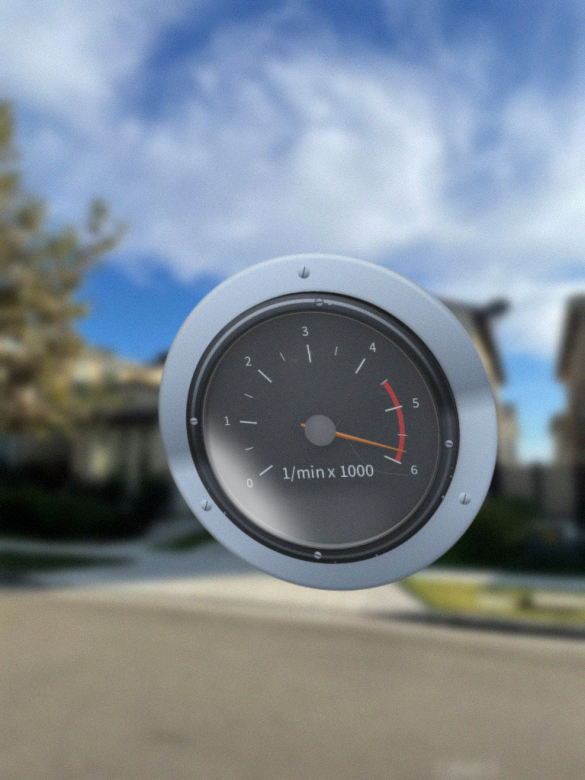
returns 5750rpm
